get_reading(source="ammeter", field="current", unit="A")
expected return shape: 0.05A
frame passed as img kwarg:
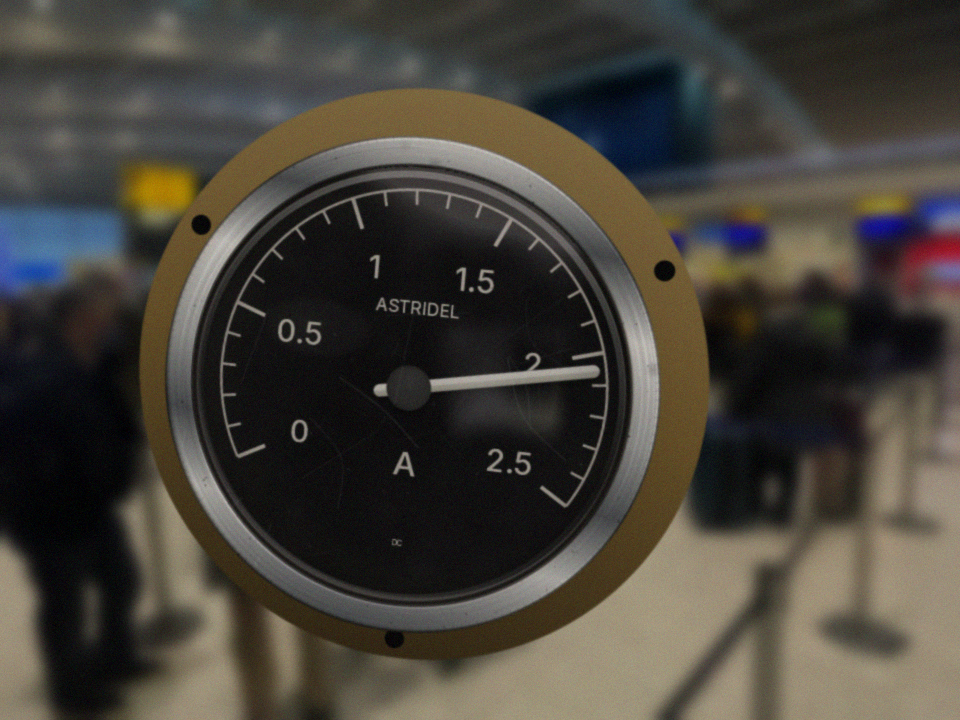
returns 2.05A
